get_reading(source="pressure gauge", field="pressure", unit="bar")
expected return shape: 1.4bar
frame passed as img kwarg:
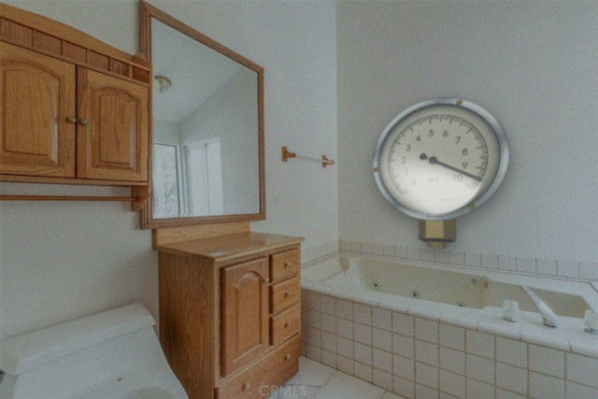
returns 9.5bar
